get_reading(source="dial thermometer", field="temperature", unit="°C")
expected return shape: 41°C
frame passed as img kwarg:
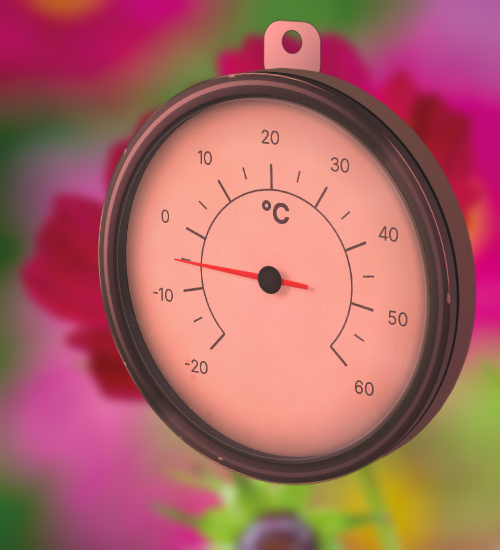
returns -5°C
